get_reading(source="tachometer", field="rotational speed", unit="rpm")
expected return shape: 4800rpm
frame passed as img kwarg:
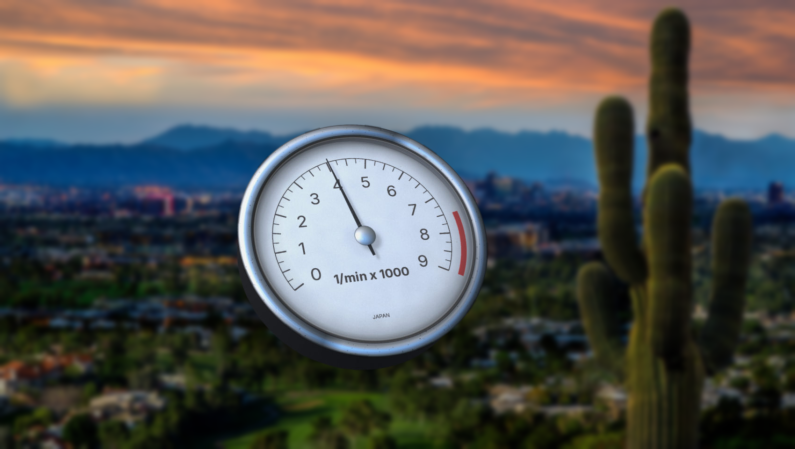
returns 4000rpm
